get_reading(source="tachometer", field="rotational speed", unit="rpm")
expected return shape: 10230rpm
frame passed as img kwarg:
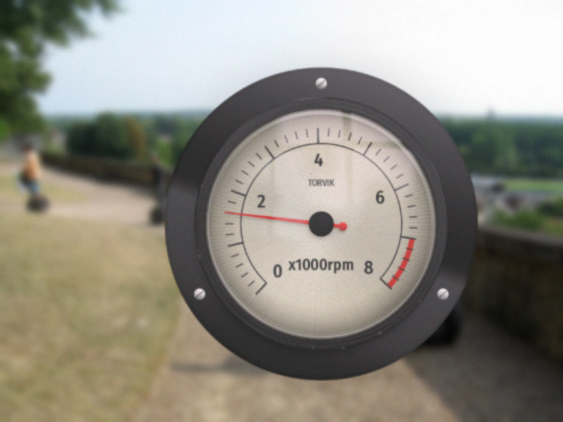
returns 1600rpm
